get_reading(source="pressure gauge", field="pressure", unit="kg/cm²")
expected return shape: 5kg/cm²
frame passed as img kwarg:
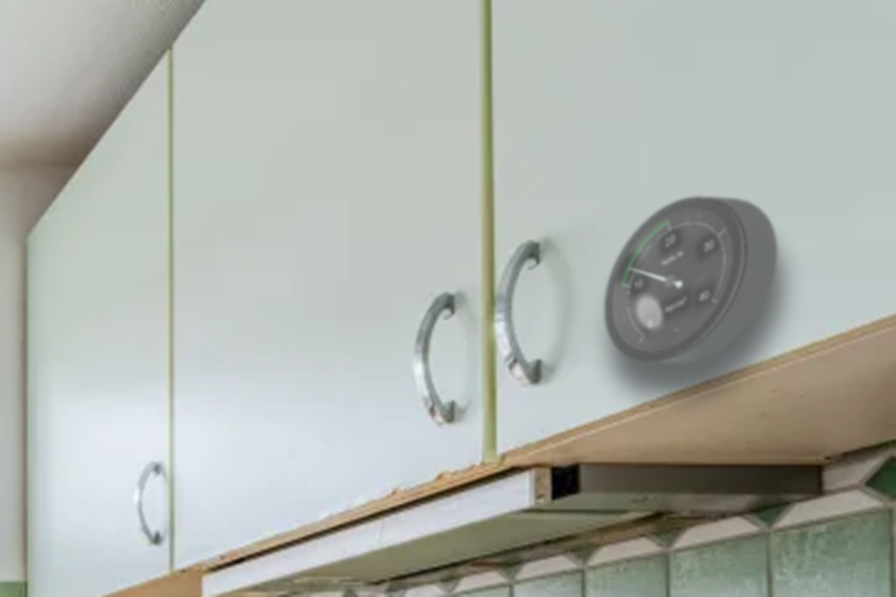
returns 12.5kg/cm²
